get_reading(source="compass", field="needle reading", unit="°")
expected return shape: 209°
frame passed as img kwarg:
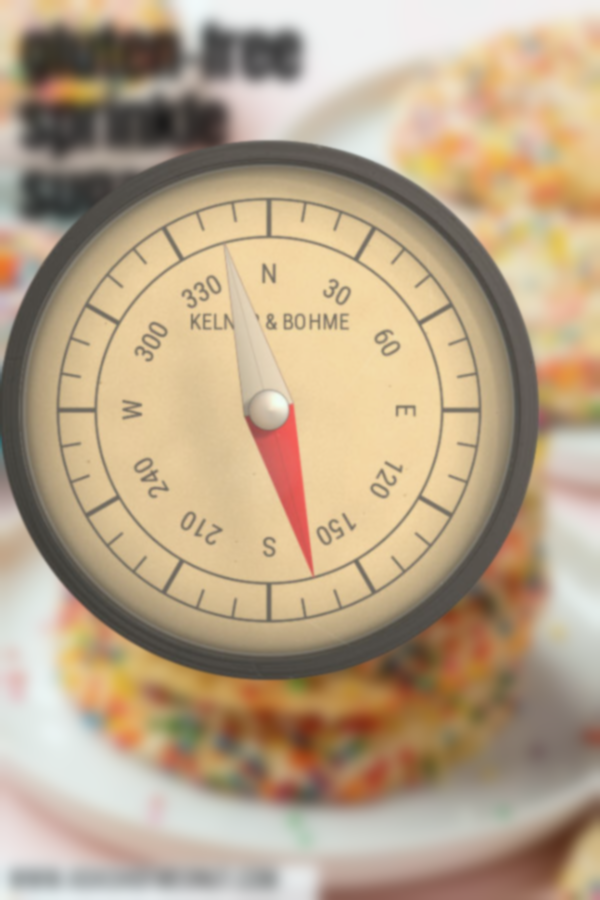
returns 165°
